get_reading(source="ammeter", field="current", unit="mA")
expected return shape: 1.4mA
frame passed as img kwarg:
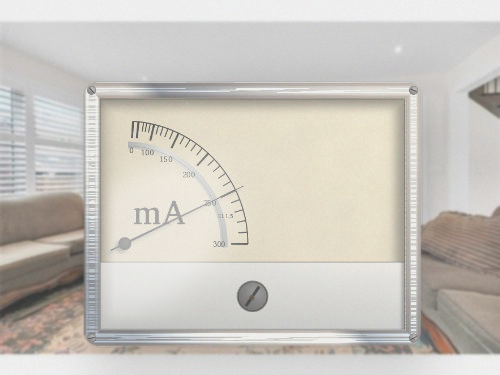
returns 250mA
